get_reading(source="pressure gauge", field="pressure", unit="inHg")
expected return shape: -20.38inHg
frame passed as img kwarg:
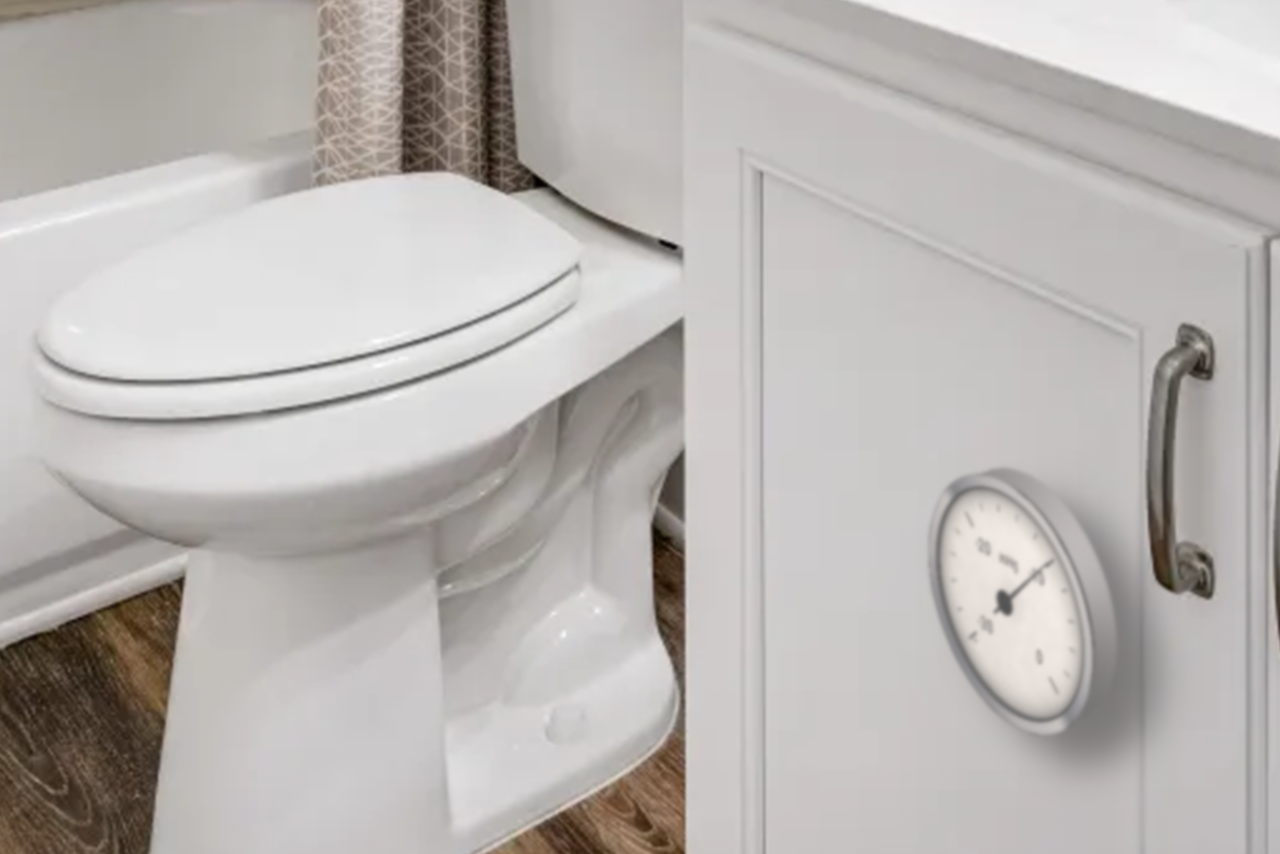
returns -10inHg
